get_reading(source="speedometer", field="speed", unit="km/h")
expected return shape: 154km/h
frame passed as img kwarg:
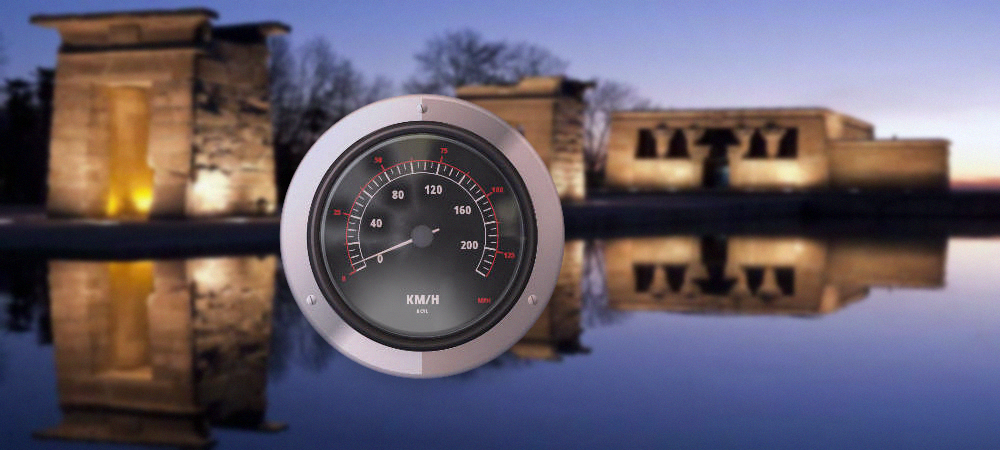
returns 5km/h
